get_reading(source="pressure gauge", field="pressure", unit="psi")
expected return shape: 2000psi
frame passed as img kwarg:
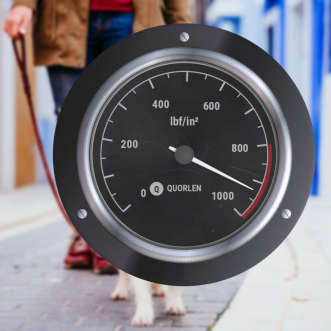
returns 925psi
